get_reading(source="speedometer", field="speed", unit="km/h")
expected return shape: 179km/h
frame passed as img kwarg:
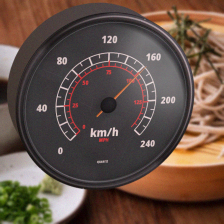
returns 160km/h
